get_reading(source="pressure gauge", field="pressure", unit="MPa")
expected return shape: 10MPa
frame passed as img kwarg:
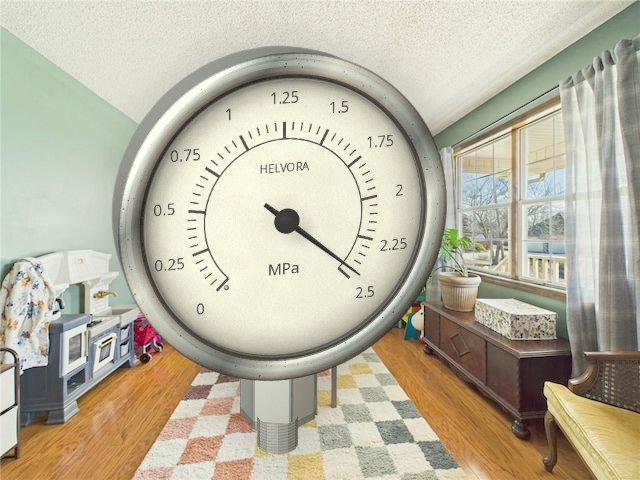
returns 2.45MPa
